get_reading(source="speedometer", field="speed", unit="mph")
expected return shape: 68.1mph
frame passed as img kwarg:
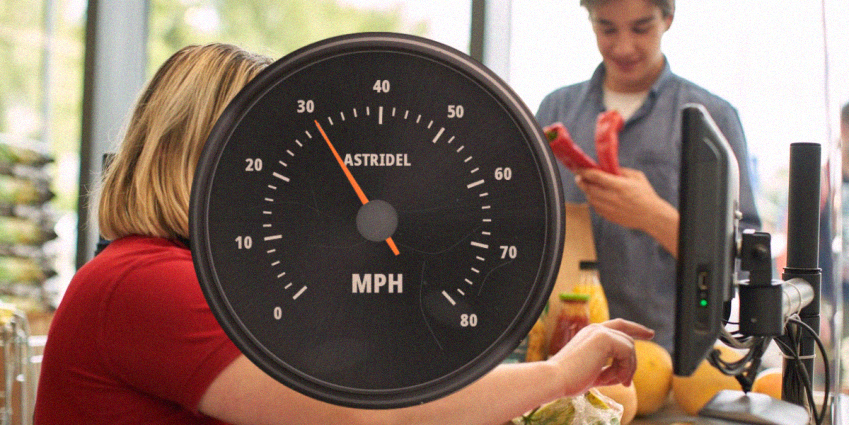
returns 30mph
